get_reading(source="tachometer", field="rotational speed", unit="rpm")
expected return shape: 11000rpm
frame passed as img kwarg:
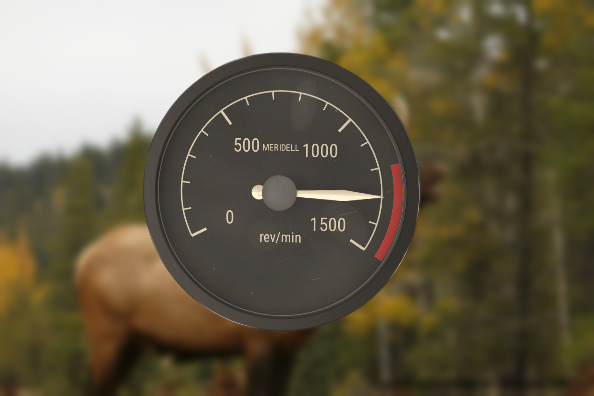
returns 1300rpm
